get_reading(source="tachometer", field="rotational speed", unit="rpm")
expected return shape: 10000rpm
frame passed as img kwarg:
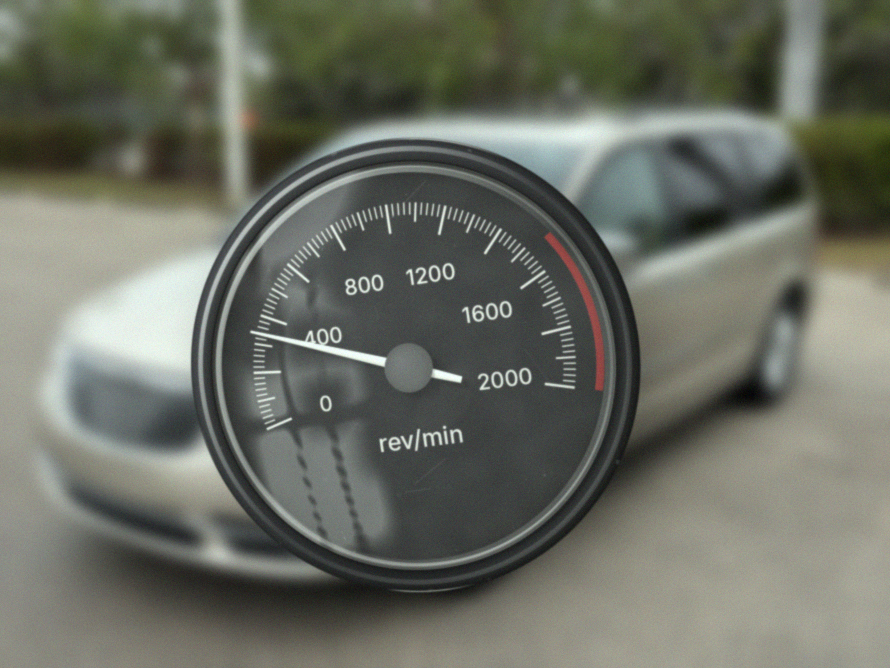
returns 340rpm
